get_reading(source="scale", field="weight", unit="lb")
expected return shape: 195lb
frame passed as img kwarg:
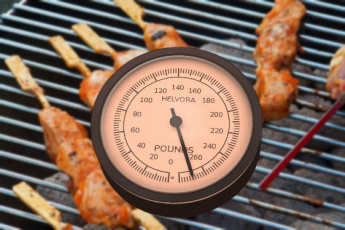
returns 270lb
